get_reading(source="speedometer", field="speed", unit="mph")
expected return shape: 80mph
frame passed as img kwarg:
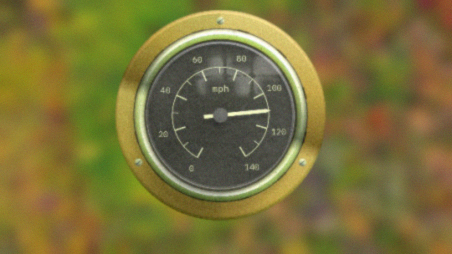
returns 110mph
